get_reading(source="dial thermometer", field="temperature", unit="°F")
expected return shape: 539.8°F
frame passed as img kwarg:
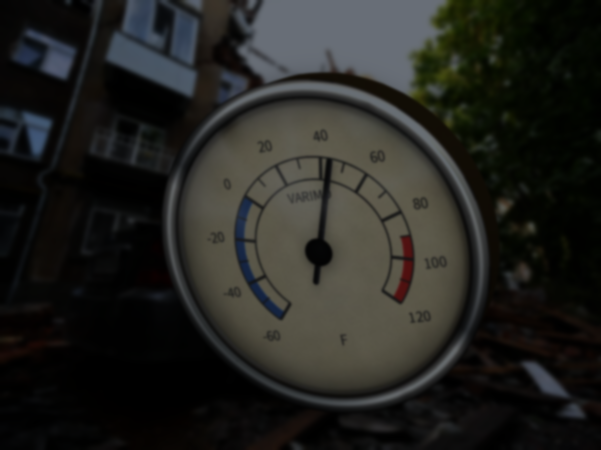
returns 45°F
